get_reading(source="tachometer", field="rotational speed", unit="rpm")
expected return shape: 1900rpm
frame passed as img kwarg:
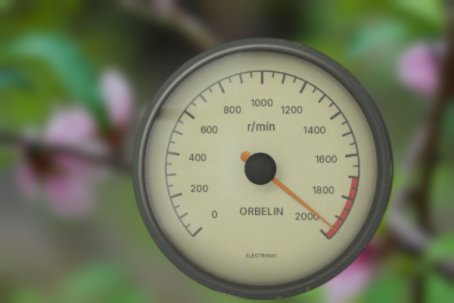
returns 1950rpm
